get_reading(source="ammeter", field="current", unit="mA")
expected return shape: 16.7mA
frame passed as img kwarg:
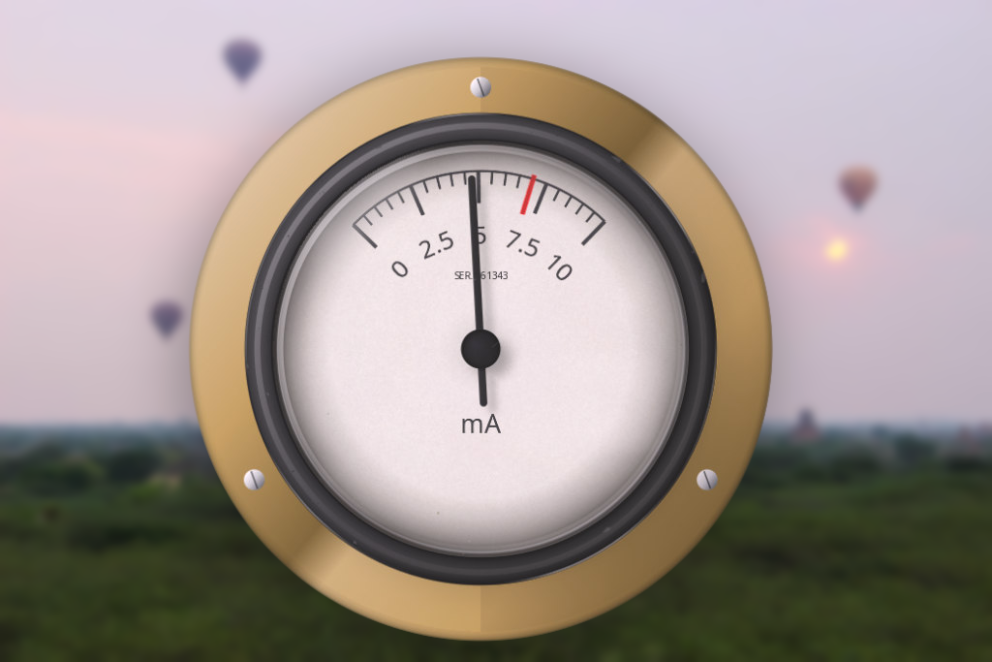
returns 4.75mA
